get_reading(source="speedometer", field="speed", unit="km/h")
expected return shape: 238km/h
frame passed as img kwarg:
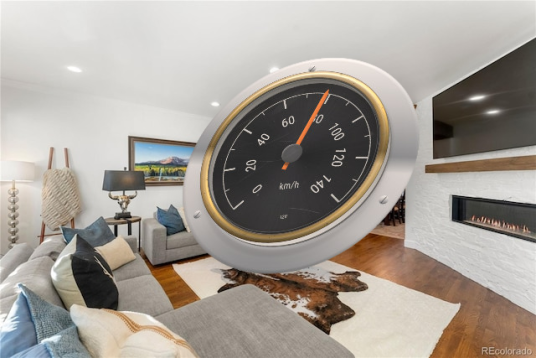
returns 80km/h
